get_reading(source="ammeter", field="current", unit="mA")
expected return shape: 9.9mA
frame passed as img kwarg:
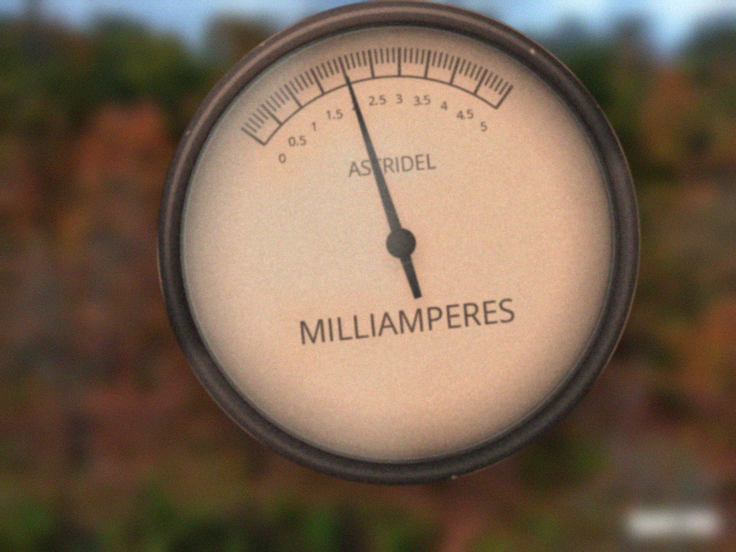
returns 2mA
